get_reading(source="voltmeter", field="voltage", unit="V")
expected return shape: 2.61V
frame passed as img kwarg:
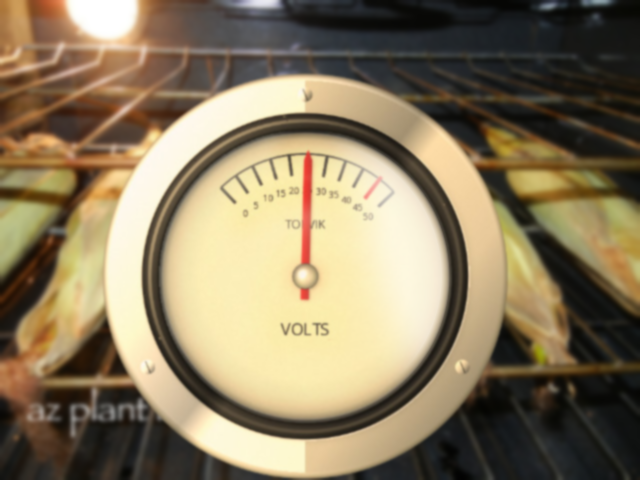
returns 25V
